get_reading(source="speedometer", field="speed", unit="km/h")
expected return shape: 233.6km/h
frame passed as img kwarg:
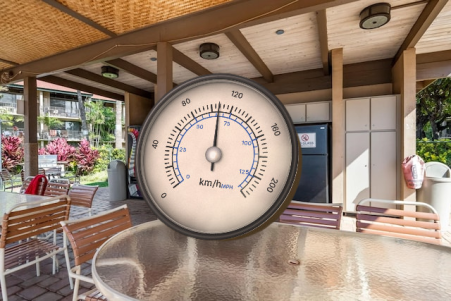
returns 108km/h
